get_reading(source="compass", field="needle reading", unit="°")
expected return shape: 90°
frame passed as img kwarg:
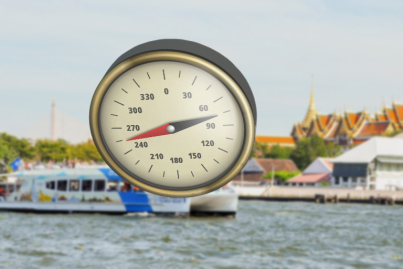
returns 255°
